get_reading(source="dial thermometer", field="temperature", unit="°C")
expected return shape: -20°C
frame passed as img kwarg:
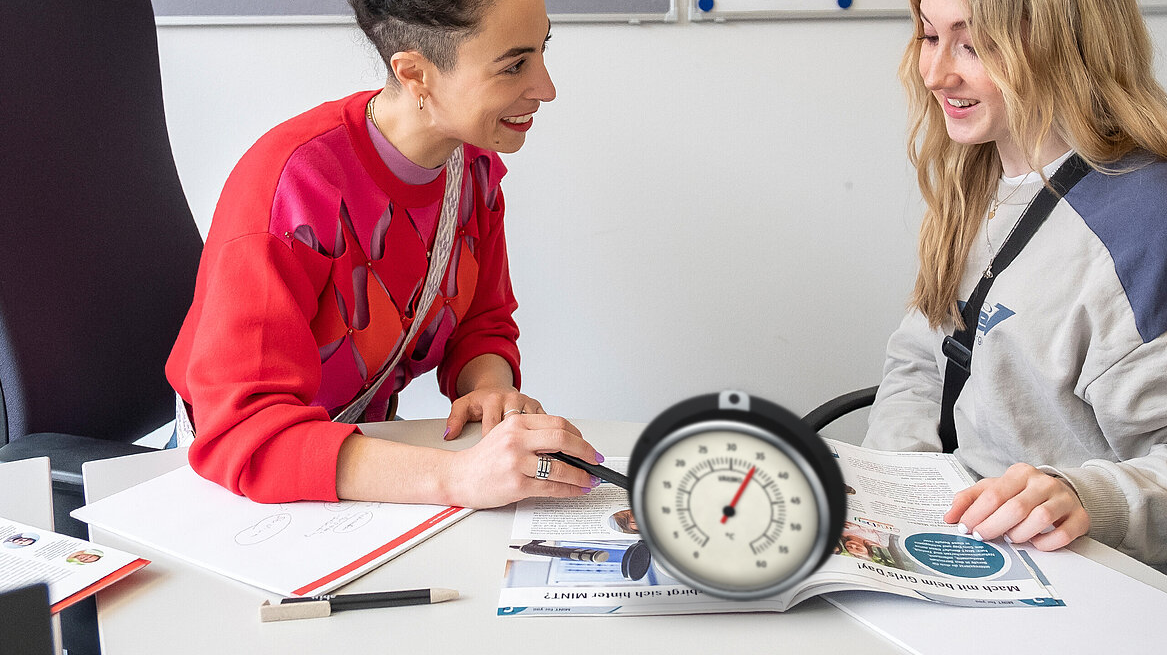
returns 35°C
